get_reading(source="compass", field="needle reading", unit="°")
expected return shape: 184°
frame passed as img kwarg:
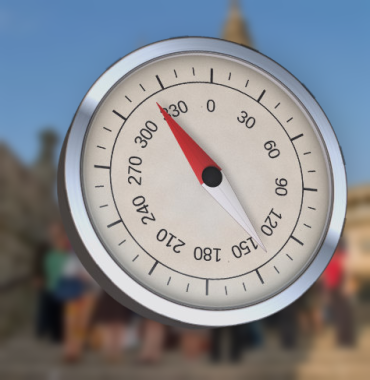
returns 320°
